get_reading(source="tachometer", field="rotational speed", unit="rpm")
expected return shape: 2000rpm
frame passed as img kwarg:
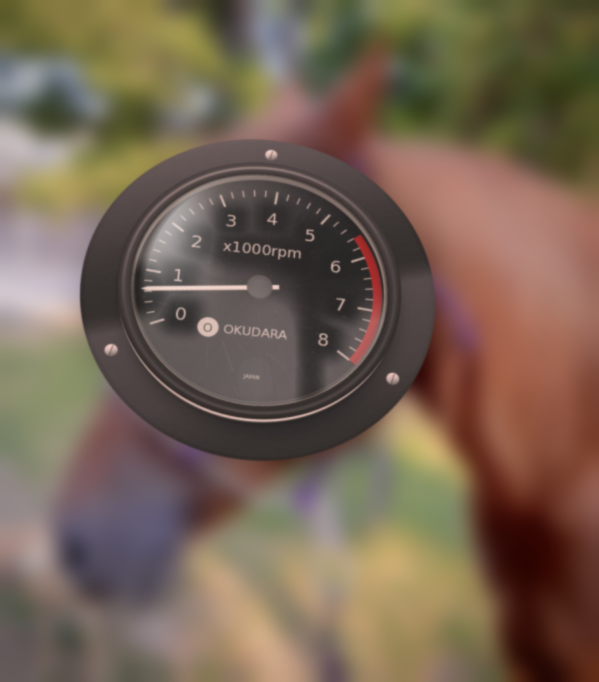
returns 600rpm
